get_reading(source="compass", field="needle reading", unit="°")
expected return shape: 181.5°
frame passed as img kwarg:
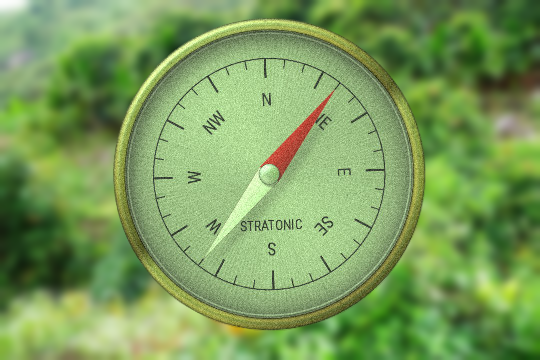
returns 40°
